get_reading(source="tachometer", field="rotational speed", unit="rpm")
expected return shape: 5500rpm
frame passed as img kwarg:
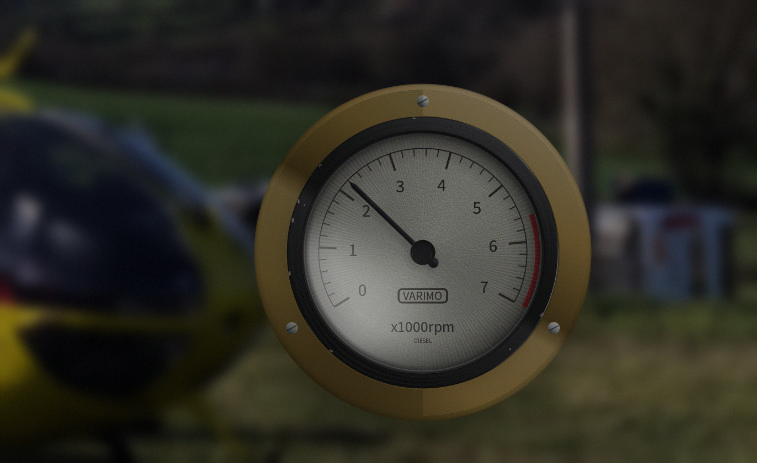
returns 2200rpm
